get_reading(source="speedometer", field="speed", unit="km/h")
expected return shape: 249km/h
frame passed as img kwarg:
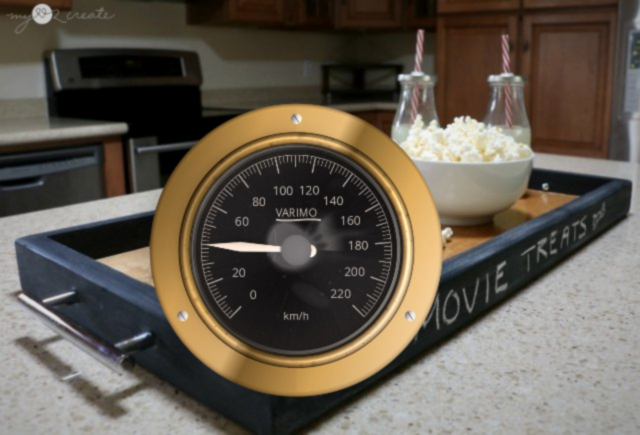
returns 40km/h
